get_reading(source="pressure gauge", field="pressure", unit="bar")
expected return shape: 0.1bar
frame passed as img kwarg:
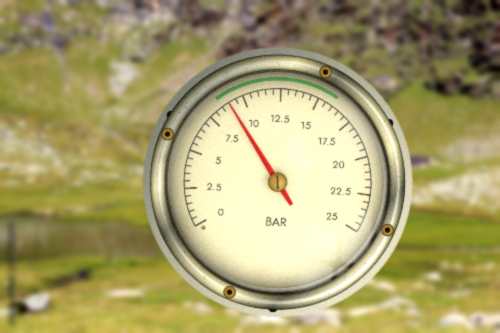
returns 9bar
